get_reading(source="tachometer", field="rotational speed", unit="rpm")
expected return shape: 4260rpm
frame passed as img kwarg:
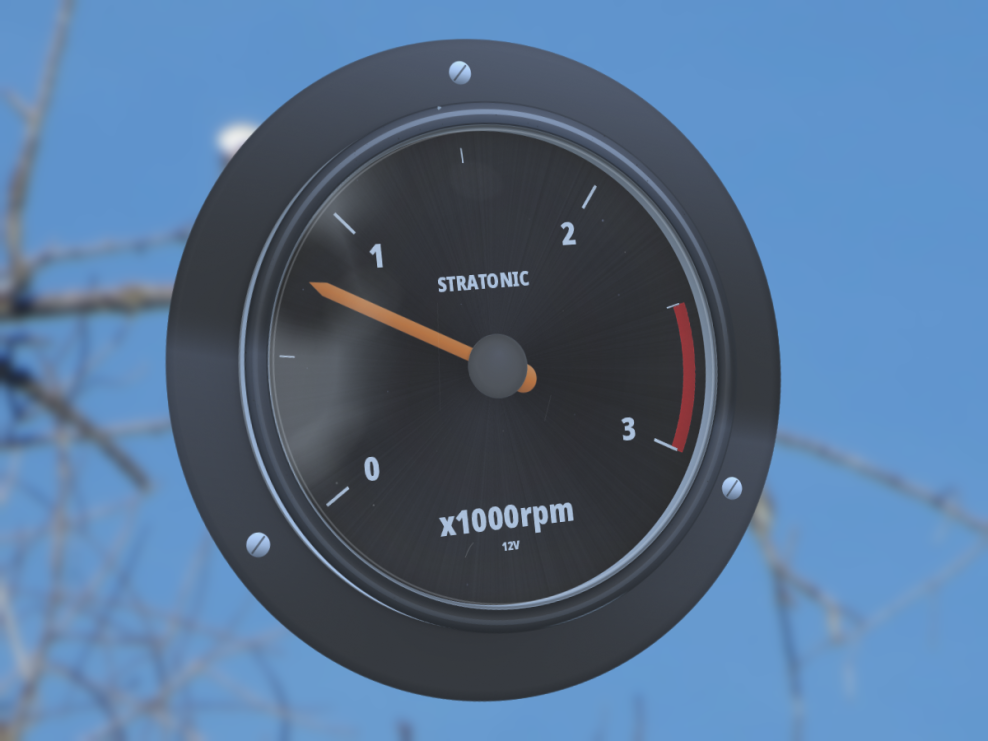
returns 750rpm
